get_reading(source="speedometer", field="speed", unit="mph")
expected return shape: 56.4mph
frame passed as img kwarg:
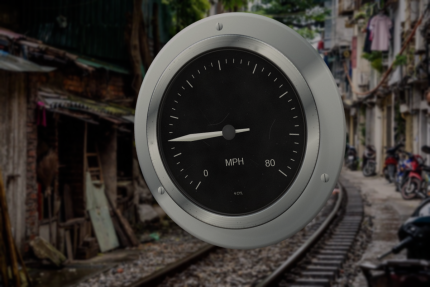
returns 14mph
